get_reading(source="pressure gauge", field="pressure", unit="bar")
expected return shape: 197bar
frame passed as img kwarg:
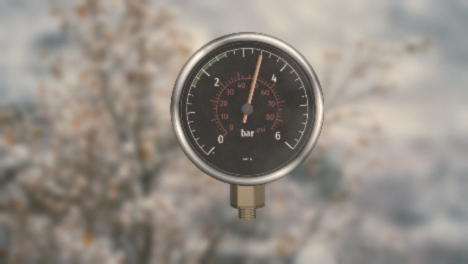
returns 3.4bar
